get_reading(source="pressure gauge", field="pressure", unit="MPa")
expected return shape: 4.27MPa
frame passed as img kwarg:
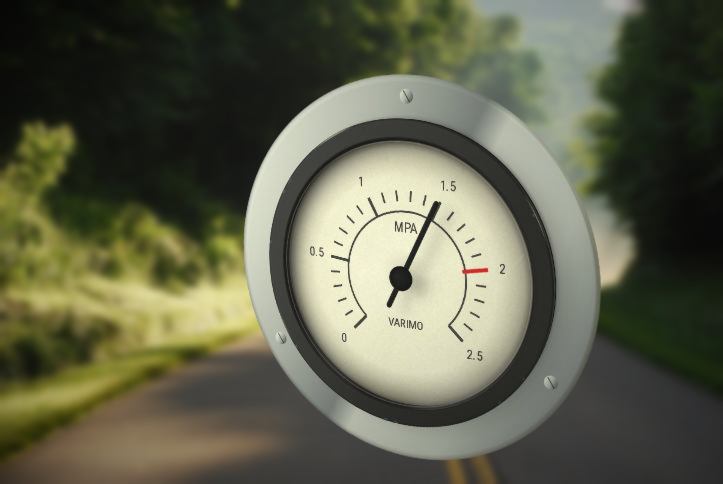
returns 1.5MPa
